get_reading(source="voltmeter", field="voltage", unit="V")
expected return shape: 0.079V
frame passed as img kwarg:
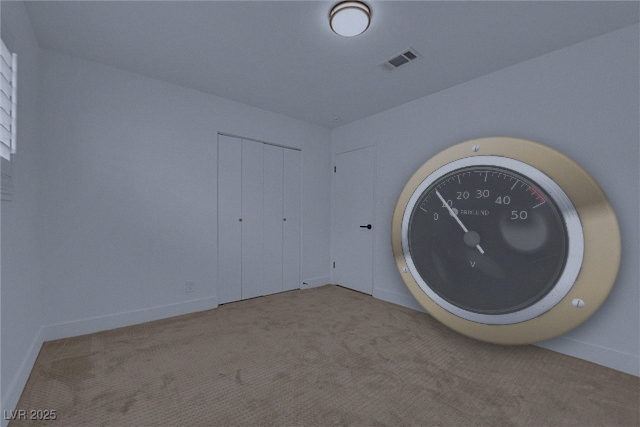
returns 10V
